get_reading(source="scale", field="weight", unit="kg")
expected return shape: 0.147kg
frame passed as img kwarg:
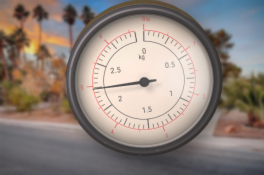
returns 2.25kg
